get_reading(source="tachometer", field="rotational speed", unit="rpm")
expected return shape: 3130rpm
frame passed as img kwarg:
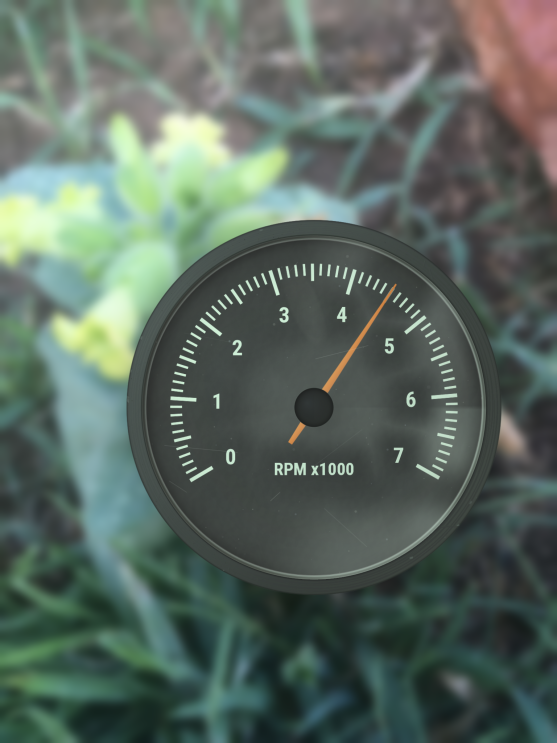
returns 4500rpm
